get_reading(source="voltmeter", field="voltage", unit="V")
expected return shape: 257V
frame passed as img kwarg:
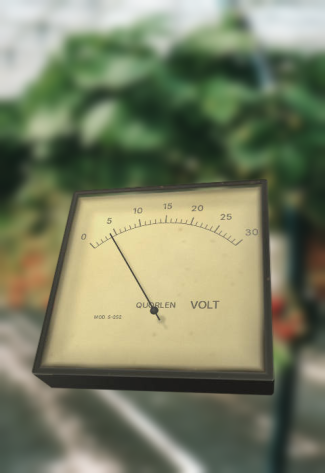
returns 4V
